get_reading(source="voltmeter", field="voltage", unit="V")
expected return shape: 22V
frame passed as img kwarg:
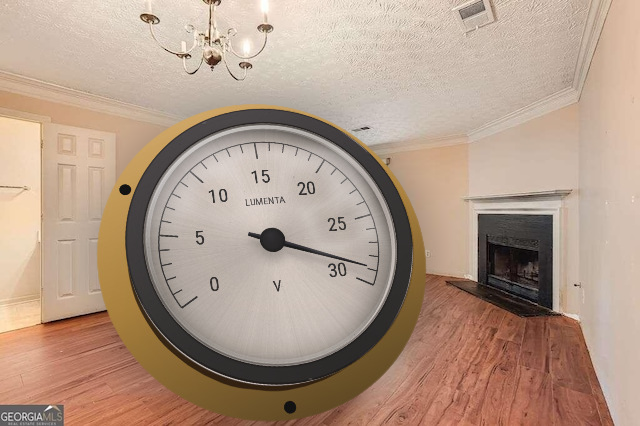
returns 29V
